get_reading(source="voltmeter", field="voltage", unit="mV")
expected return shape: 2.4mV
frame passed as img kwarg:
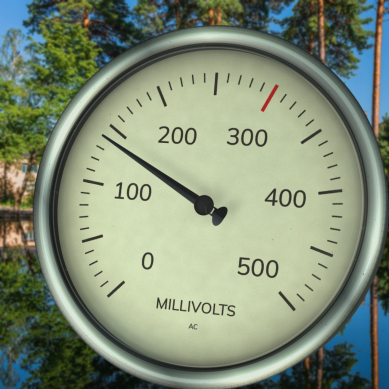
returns 140mV
